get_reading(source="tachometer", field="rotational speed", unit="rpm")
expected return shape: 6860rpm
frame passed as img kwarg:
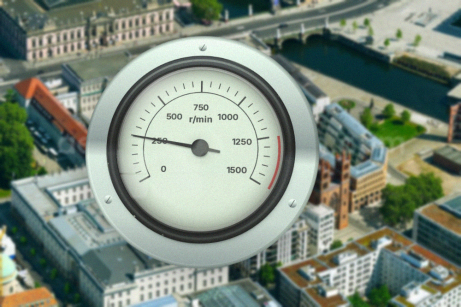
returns 250rpm
